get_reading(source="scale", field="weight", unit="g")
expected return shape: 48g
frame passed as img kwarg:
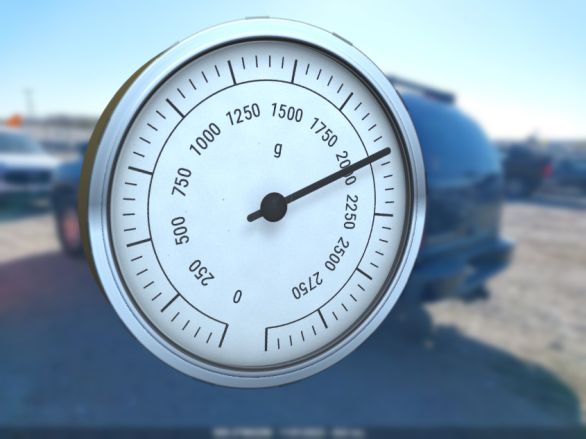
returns 2000g
